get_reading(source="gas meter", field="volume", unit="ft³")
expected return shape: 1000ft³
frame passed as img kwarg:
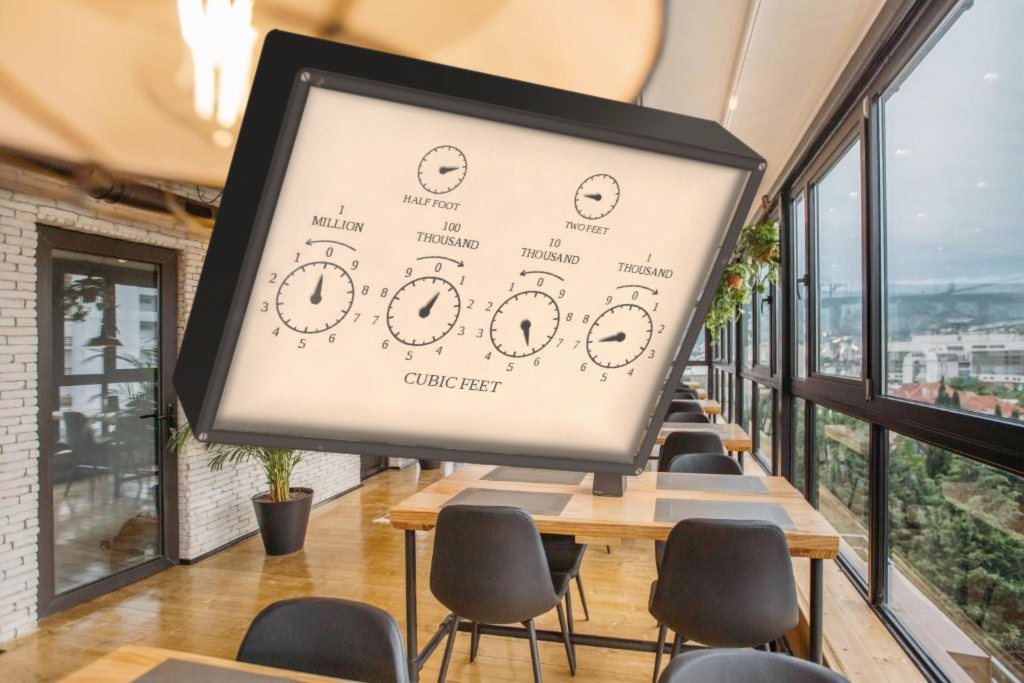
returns 5700ft³
